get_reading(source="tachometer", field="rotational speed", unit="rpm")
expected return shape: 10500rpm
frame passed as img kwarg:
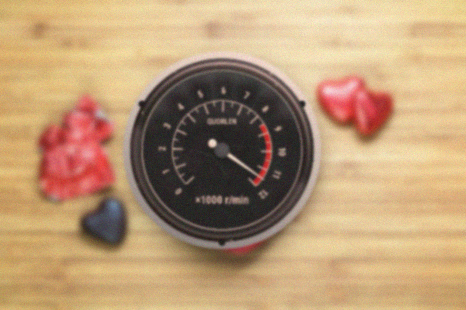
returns 11500rpm
